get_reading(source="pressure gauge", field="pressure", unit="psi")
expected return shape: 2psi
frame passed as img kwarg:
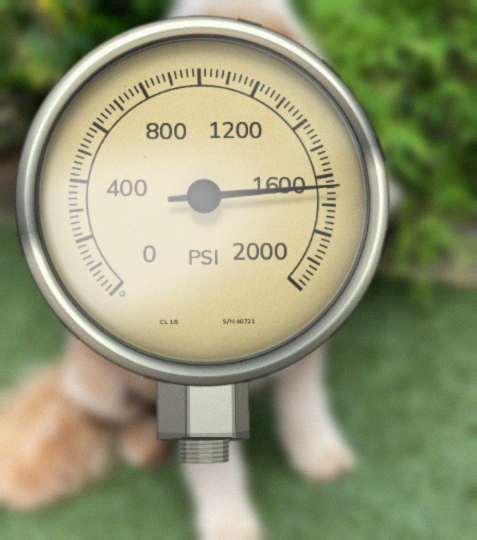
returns 1640psi
